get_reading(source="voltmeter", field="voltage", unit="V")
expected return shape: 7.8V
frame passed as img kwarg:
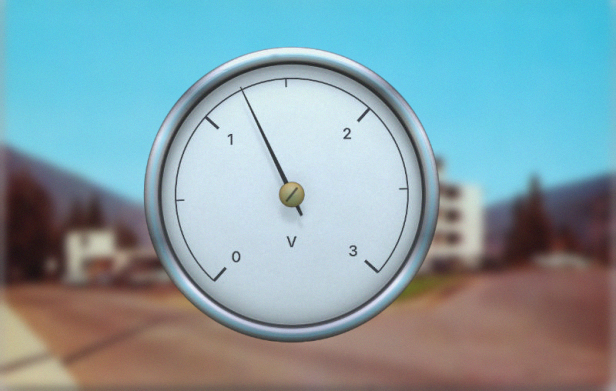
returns 1.25V
